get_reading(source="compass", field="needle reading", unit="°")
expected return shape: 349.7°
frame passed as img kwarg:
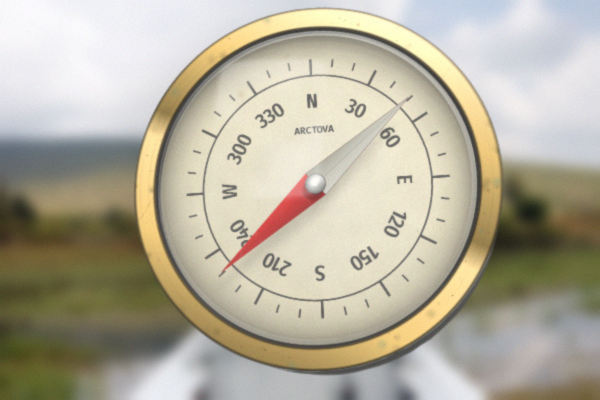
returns 230°
